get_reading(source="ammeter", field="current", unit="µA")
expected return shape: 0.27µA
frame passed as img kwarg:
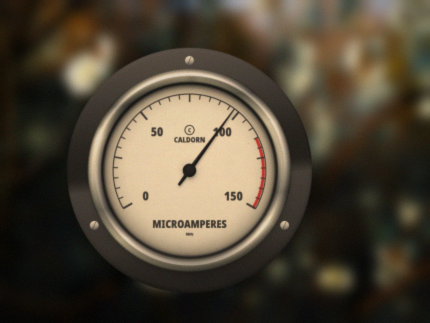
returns 97.5µA
